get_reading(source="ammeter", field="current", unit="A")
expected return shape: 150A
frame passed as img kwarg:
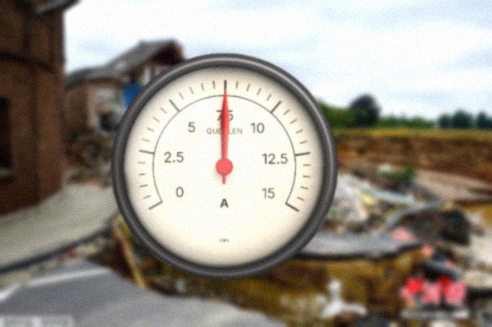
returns 7.5A
